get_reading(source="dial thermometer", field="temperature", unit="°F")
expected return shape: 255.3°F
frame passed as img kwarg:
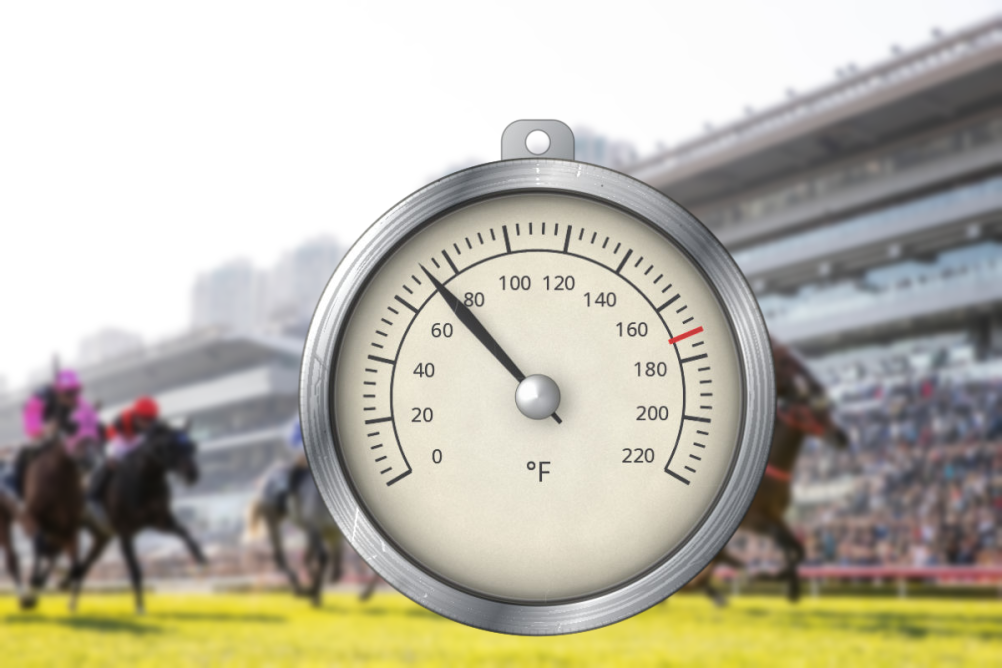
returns 72°F
